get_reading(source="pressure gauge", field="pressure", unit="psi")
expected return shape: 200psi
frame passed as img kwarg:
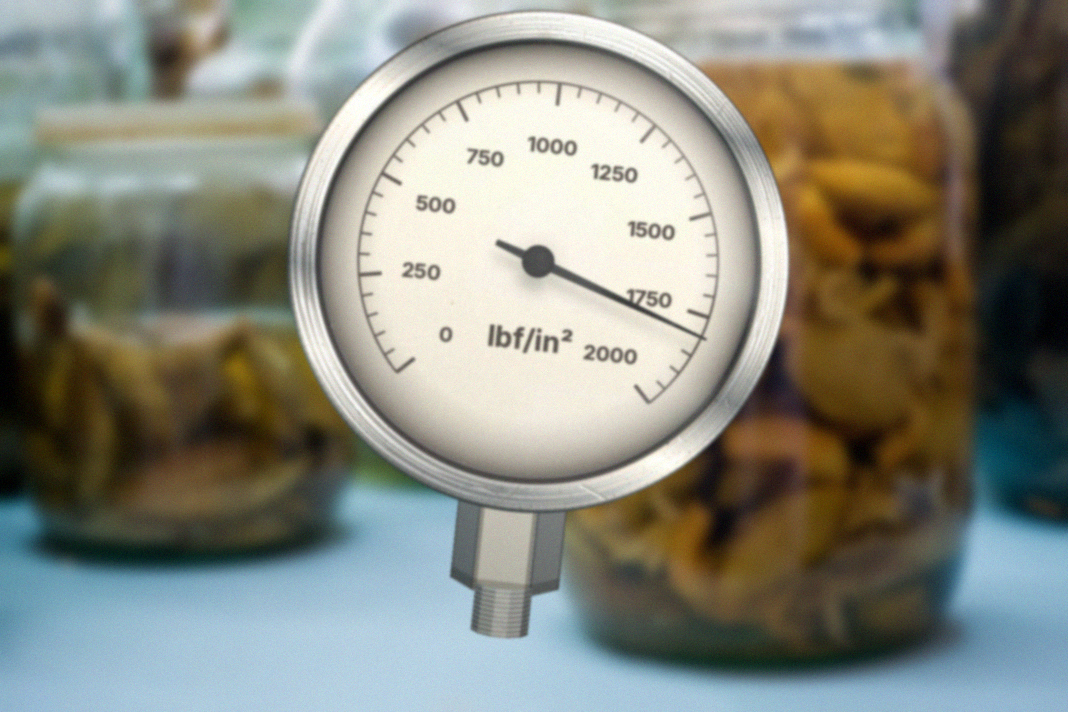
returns 1800psi
